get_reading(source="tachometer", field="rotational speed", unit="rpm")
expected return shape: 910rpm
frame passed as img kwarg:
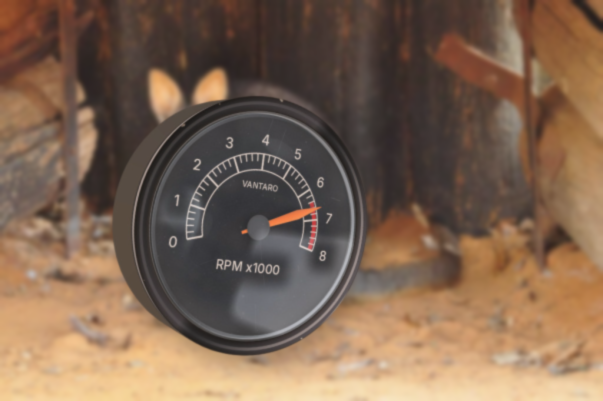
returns 6600rpm
